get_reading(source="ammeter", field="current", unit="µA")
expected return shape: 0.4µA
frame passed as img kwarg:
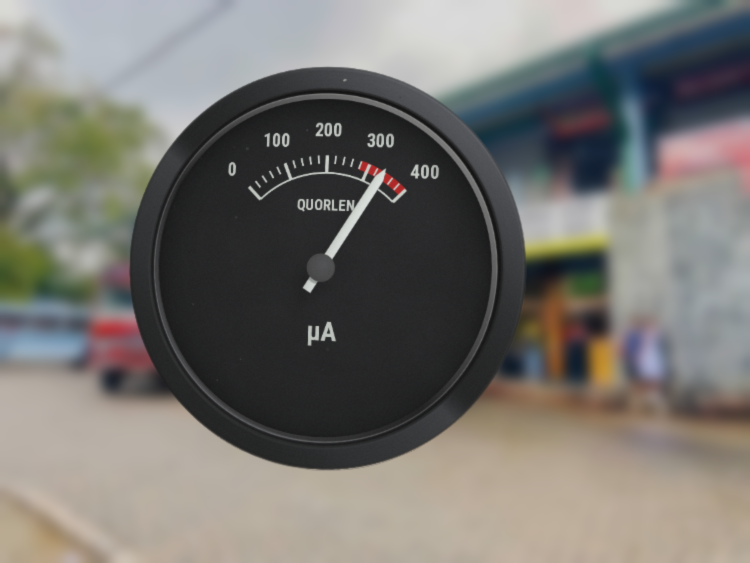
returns 340µA
